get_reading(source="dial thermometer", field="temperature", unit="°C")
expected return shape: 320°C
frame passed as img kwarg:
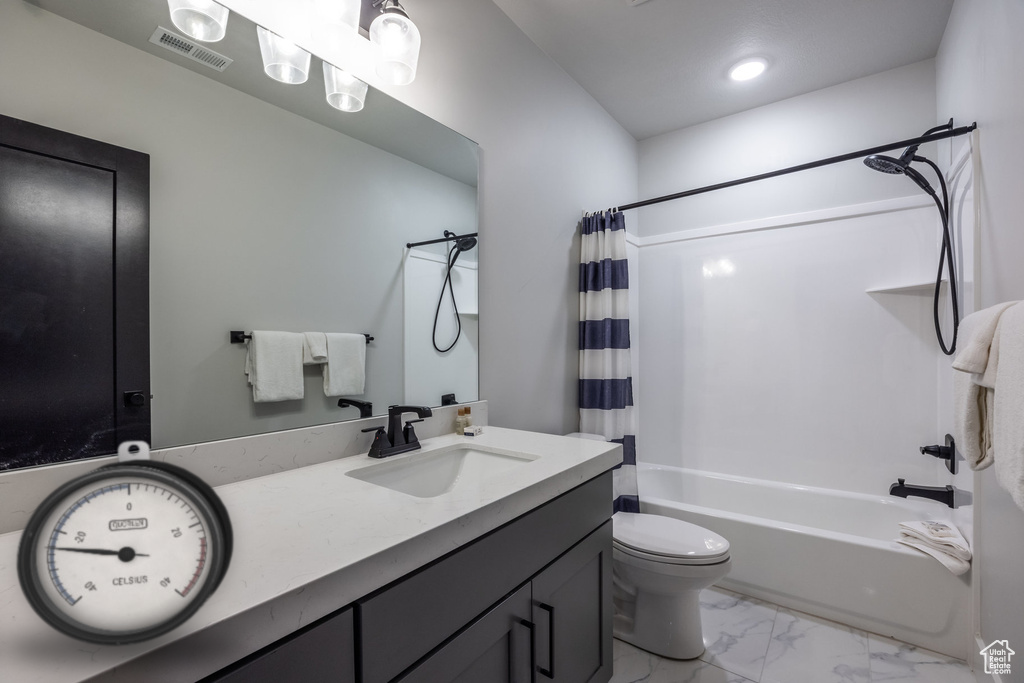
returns -24°C
